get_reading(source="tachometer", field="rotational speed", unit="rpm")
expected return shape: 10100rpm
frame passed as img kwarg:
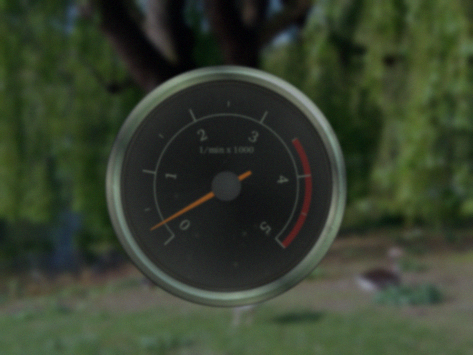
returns 250rpm
